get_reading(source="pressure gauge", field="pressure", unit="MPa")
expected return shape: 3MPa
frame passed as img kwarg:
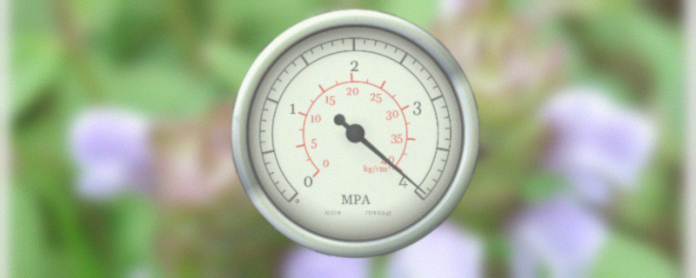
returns 3.95MPa
